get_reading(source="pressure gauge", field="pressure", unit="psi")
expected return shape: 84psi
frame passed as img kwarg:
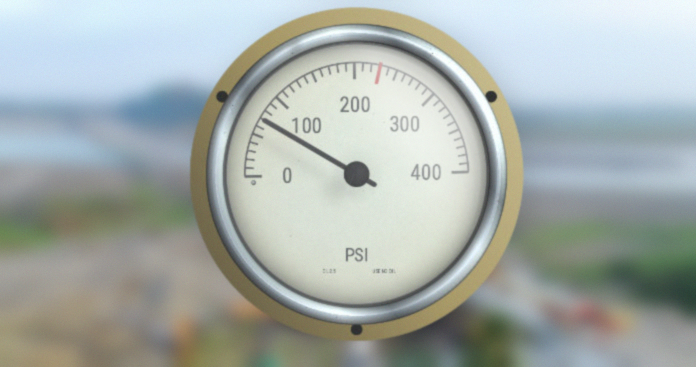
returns 70psi
